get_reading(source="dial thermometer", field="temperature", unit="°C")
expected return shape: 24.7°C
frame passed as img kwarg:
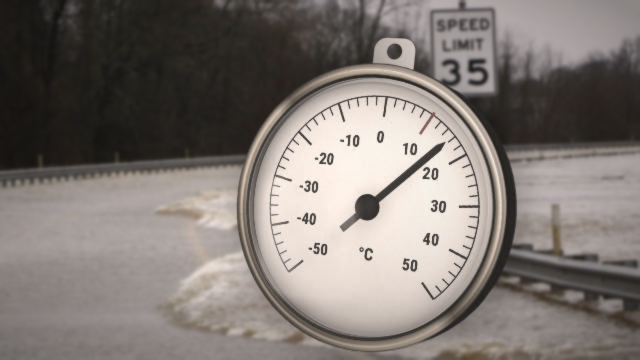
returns 16°C
